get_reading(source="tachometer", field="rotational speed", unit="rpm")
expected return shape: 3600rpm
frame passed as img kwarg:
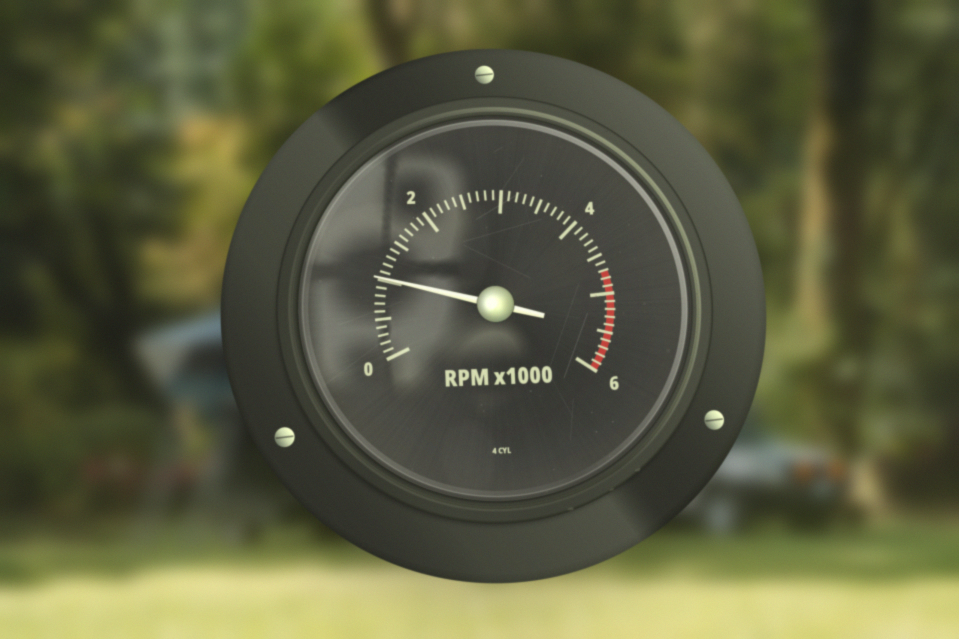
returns 1000rpm
